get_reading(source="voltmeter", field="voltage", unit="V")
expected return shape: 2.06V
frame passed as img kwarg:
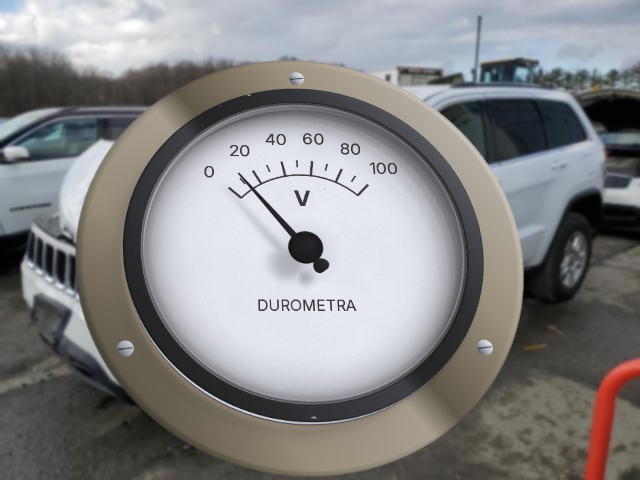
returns 10V
